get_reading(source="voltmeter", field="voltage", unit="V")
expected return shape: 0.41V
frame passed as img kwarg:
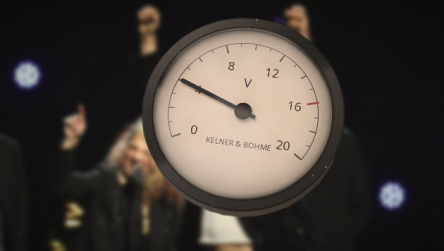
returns 4V
